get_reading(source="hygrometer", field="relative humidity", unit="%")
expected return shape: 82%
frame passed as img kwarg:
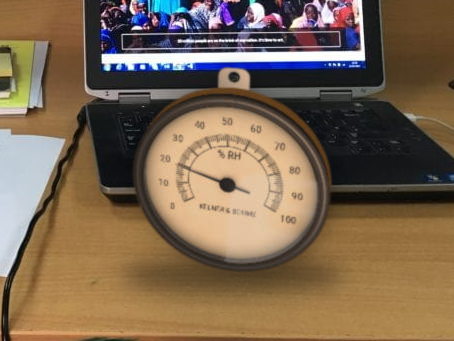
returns 20%
